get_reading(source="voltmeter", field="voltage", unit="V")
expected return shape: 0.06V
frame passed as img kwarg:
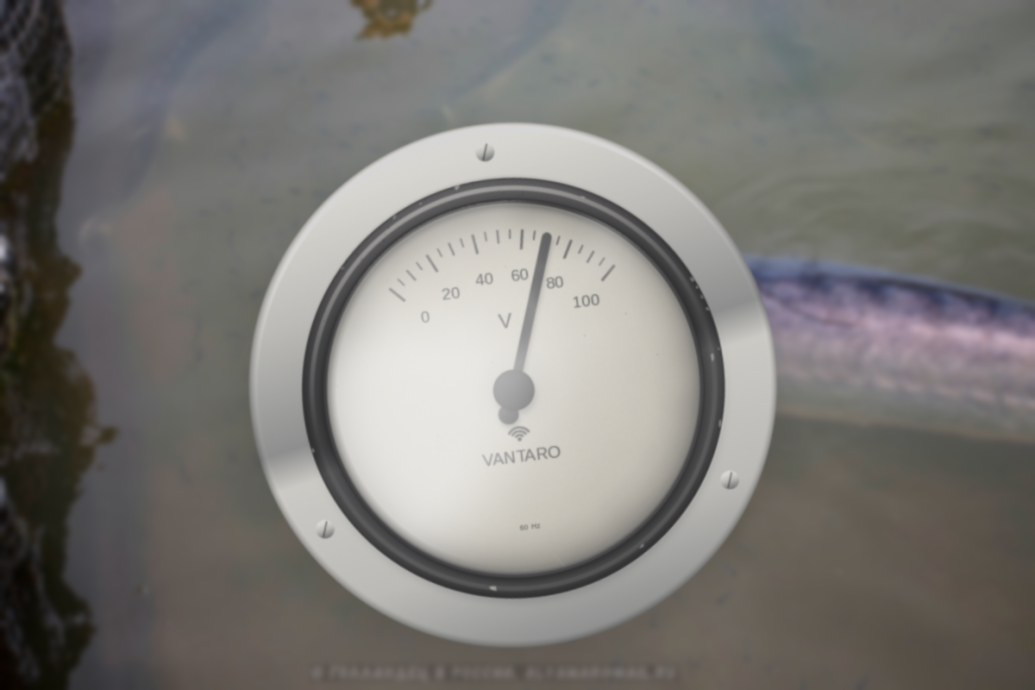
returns 70V
